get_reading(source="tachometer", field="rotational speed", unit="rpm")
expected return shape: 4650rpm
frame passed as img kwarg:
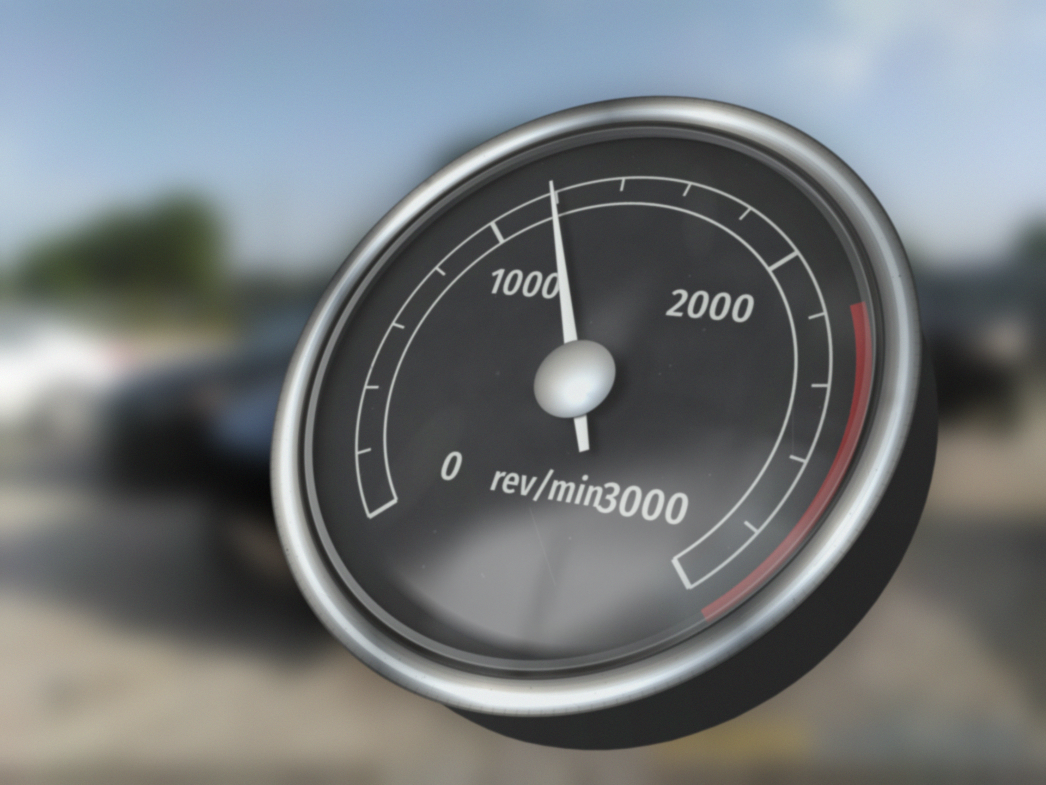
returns 1200rpm
